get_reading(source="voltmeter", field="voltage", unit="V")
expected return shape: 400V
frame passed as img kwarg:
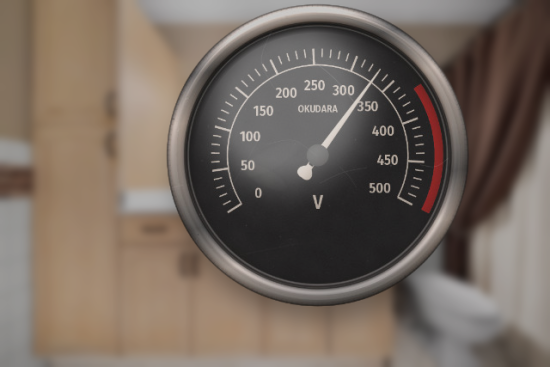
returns 330V
